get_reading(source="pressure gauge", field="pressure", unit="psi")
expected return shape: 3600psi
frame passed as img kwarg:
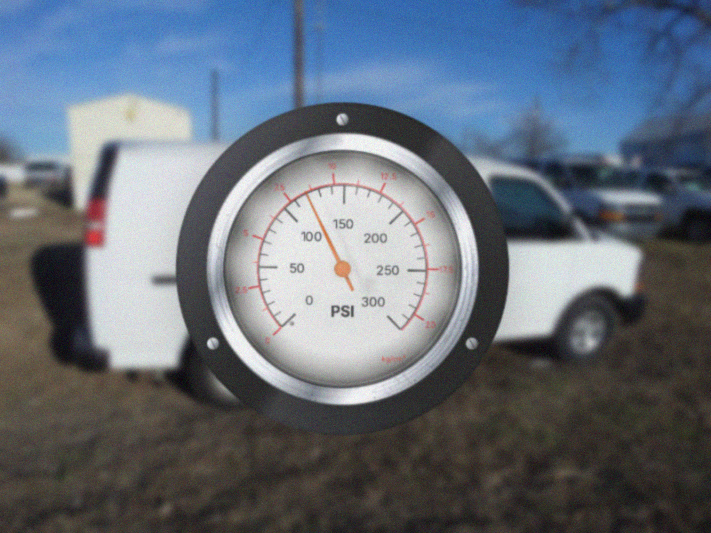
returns 120psi
